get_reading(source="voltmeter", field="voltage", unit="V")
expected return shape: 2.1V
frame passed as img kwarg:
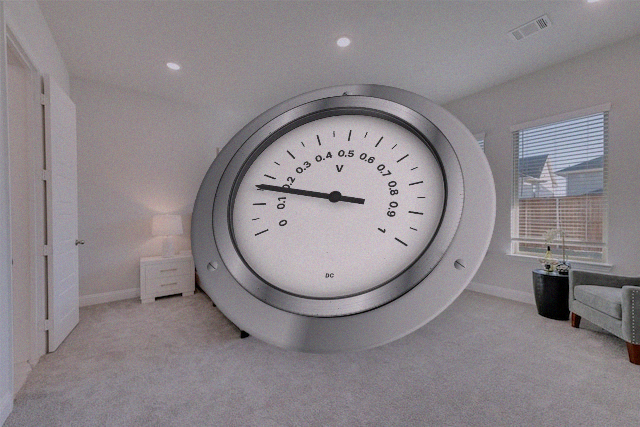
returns 0.15V
